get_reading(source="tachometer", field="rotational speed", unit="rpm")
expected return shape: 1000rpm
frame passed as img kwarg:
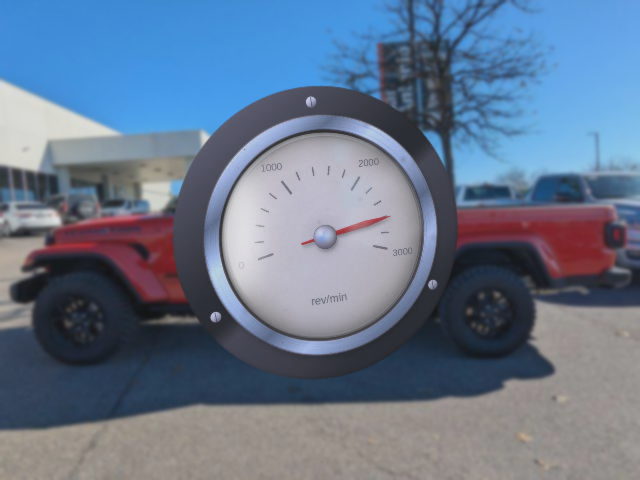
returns 2600rpm
